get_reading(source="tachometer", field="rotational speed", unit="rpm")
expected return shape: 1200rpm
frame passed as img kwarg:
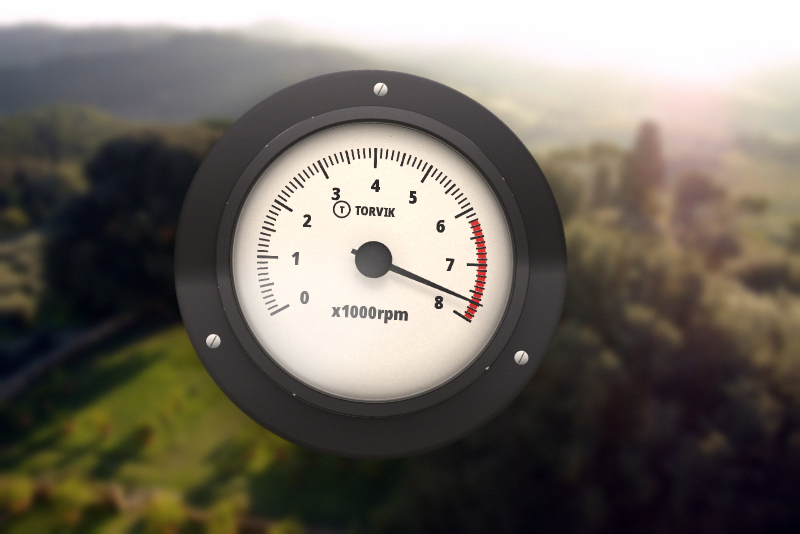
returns 7700rpm
